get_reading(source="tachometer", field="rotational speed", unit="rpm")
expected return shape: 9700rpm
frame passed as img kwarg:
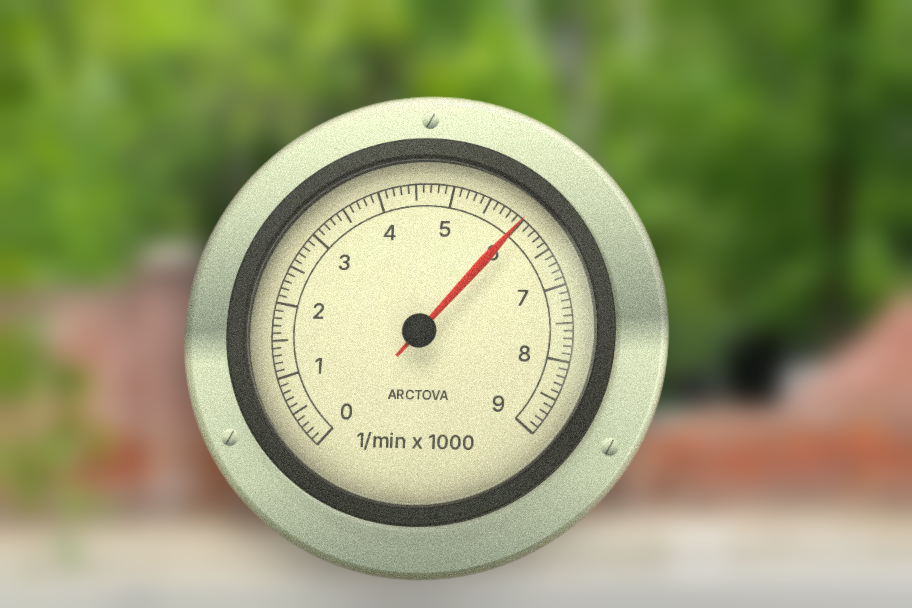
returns 6000rpm
